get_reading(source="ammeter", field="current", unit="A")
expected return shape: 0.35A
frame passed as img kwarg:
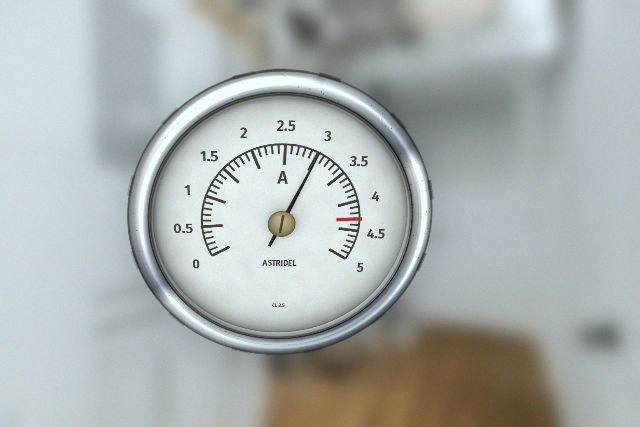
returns 3A
